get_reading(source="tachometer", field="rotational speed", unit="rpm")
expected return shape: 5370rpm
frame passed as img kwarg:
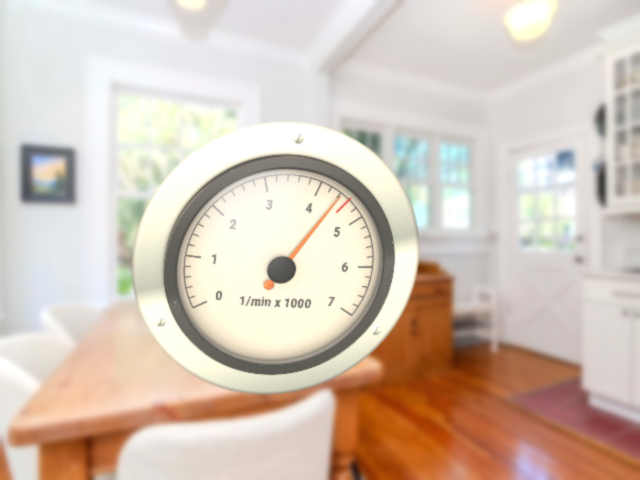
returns 4400rpm
